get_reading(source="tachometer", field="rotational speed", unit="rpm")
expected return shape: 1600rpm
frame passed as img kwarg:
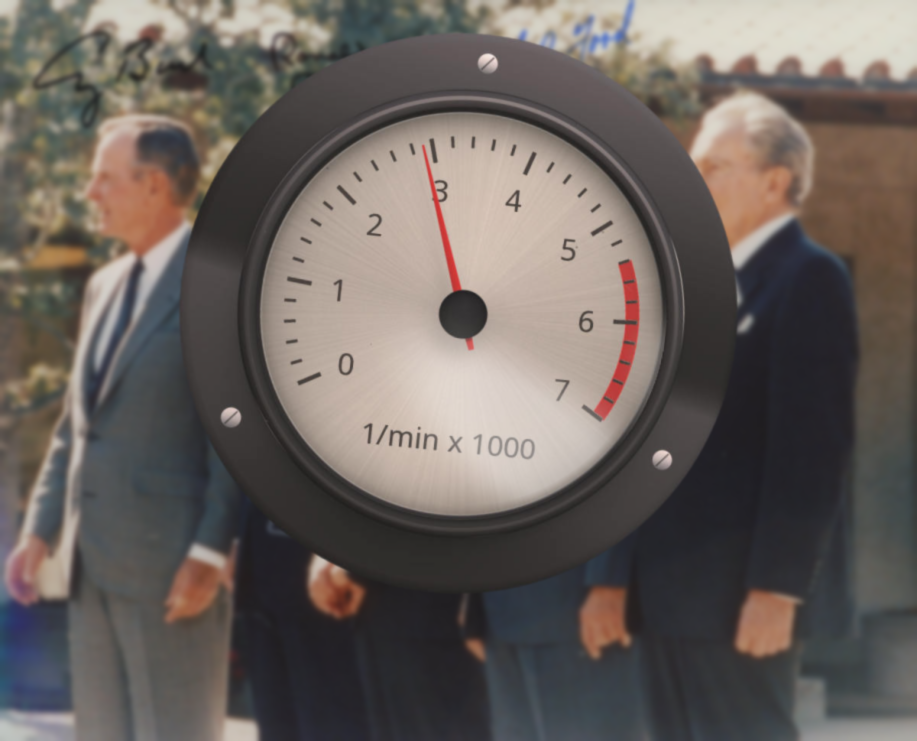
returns 2900rpm
